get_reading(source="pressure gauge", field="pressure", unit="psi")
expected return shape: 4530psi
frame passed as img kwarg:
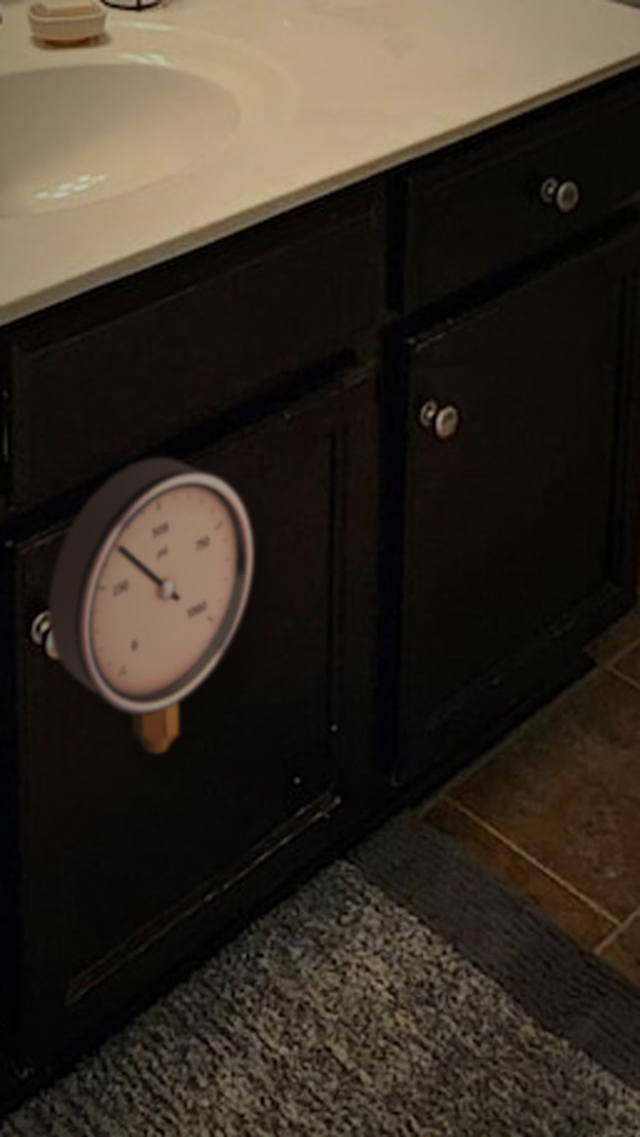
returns 350psi
